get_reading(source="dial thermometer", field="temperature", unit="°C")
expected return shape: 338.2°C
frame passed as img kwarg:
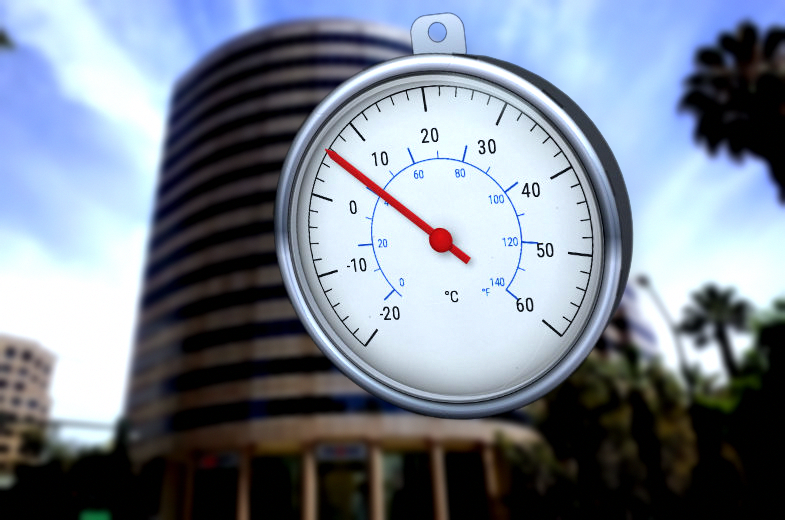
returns 6°C
